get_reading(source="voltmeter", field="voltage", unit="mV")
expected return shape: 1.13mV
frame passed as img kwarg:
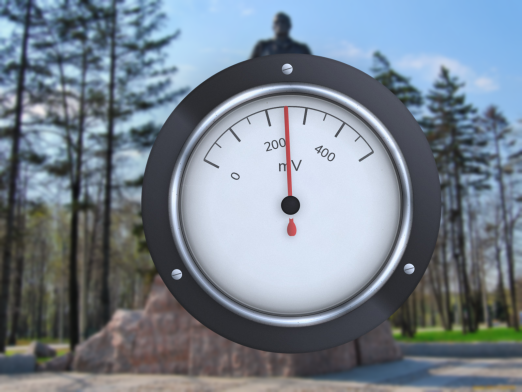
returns 250mV
